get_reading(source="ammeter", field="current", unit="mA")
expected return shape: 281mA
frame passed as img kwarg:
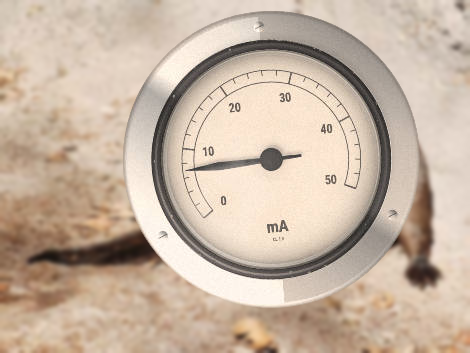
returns 7mA
